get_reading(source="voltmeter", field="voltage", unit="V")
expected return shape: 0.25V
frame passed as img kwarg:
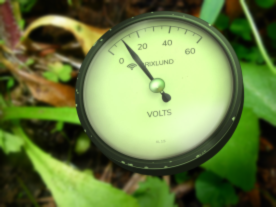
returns 10V
